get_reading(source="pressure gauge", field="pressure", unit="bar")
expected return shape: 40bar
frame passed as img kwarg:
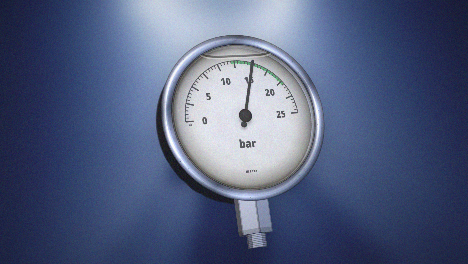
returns 15bar
